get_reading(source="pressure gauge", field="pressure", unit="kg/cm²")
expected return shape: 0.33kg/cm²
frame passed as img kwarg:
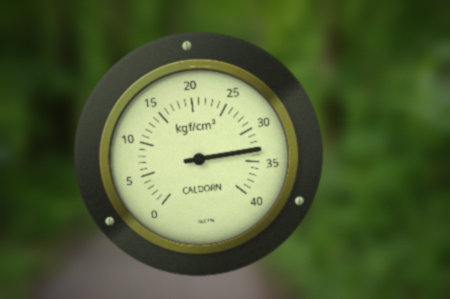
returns 33kg/cm²
